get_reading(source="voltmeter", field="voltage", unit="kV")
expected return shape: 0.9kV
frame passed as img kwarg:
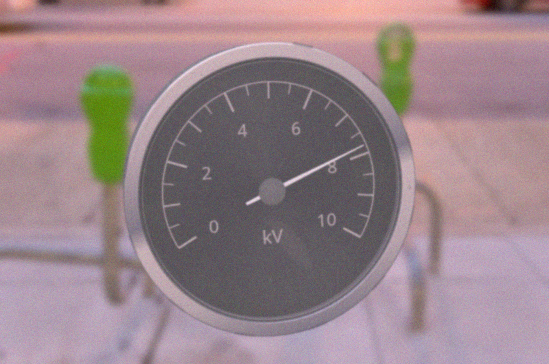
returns 7.75kV
